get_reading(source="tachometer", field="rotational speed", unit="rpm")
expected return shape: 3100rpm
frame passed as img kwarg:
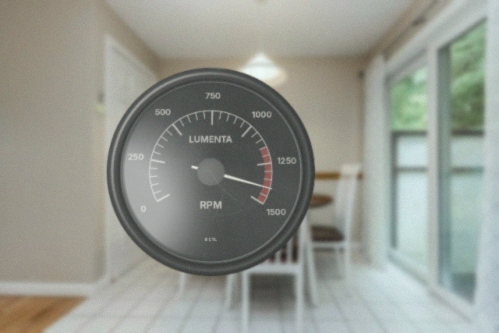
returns 1400rpm
